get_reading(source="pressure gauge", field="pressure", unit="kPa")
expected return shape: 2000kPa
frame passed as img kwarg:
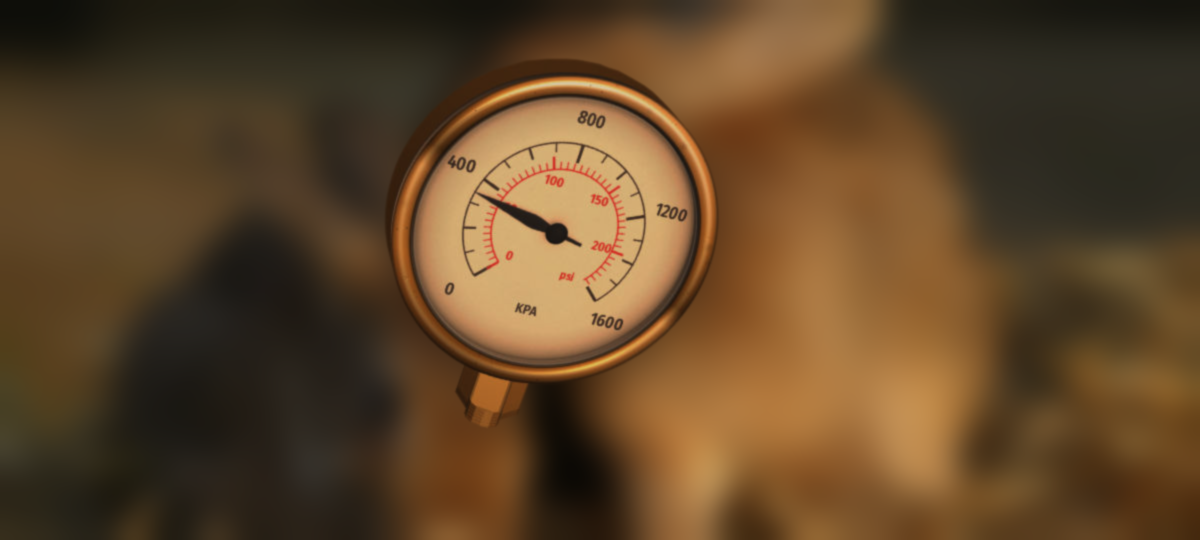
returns 350kPa
